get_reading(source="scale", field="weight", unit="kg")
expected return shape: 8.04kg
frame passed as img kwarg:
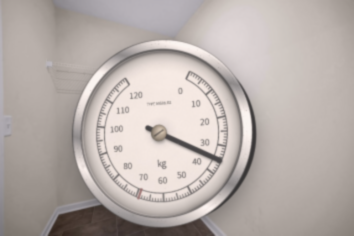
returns 35kg
